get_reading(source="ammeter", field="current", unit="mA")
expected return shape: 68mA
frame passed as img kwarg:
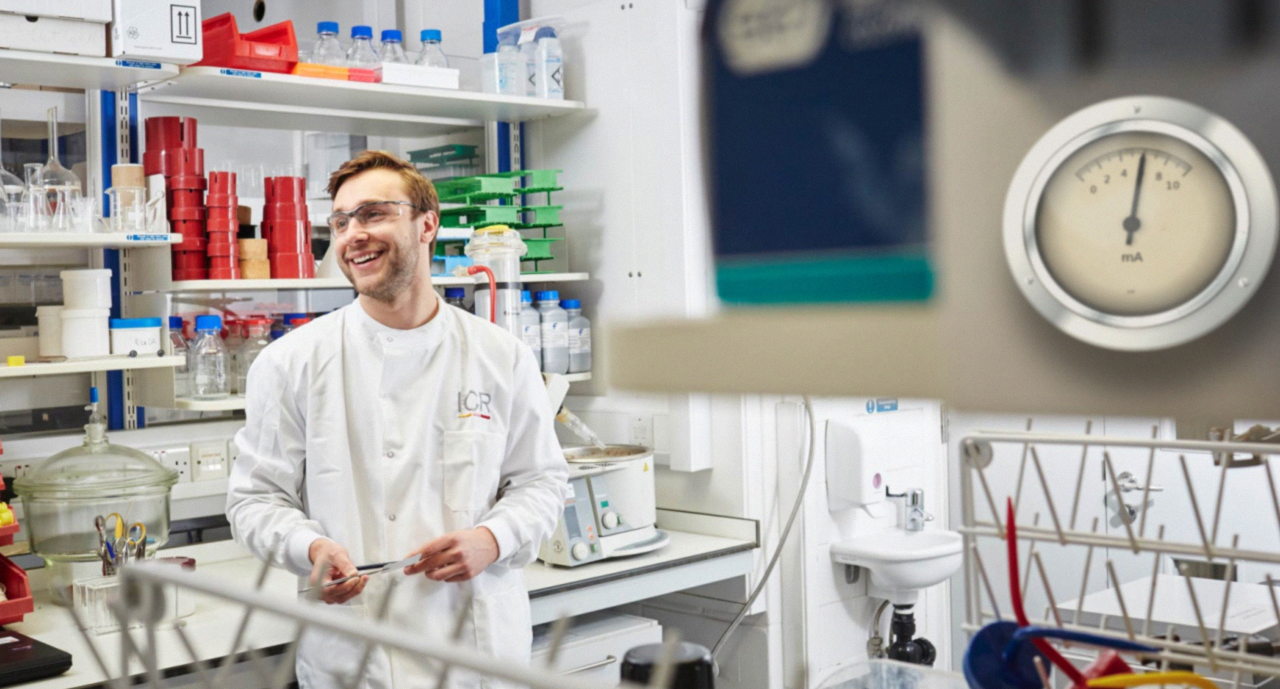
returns 6mA
